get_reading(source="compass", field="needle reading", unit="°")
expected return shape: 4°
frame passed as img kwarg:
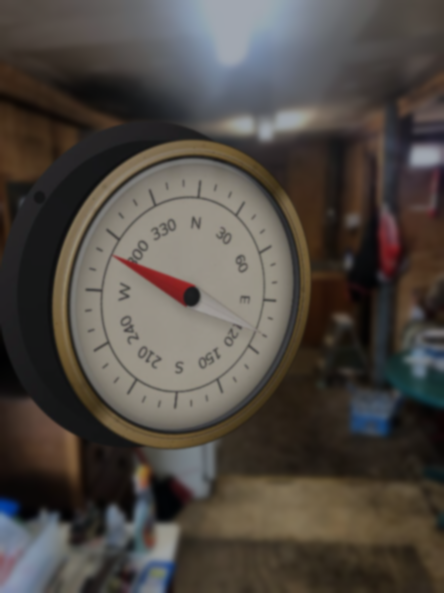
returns 290°
